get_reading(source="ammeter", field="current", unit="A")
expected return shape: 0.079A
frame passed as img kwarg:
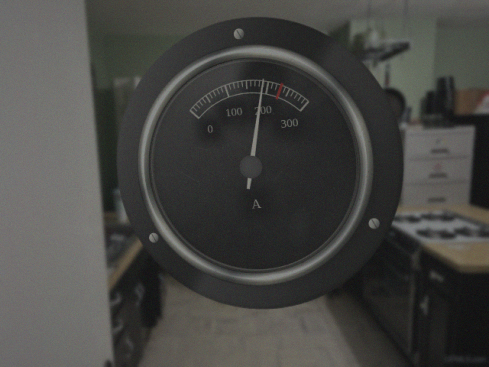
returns 190A
